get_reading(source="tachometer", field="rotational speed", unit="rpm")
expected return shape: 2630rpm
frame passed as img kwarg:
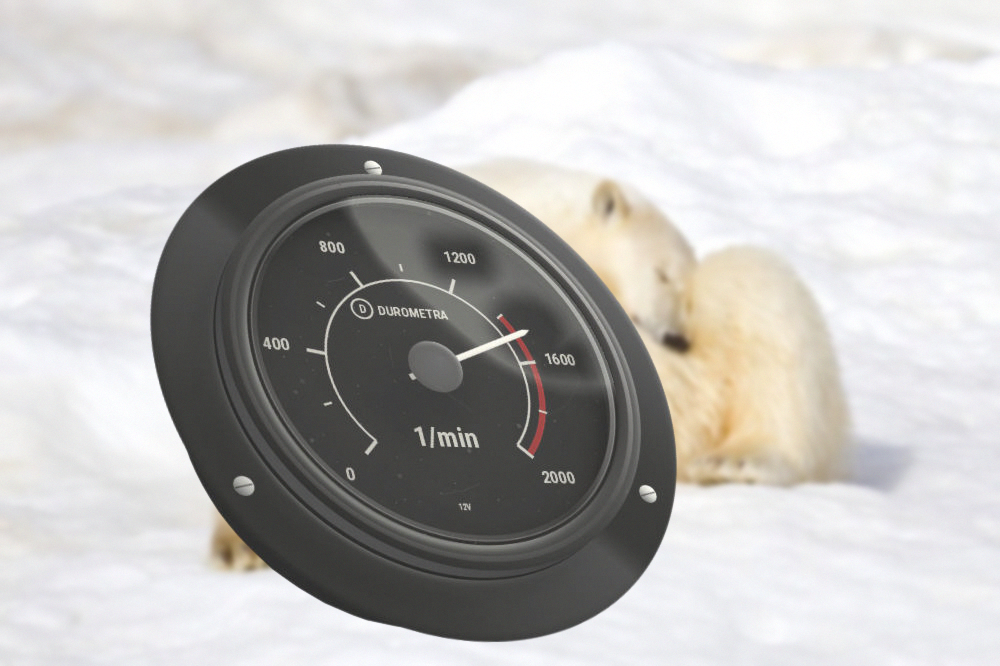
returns 1500rpm
